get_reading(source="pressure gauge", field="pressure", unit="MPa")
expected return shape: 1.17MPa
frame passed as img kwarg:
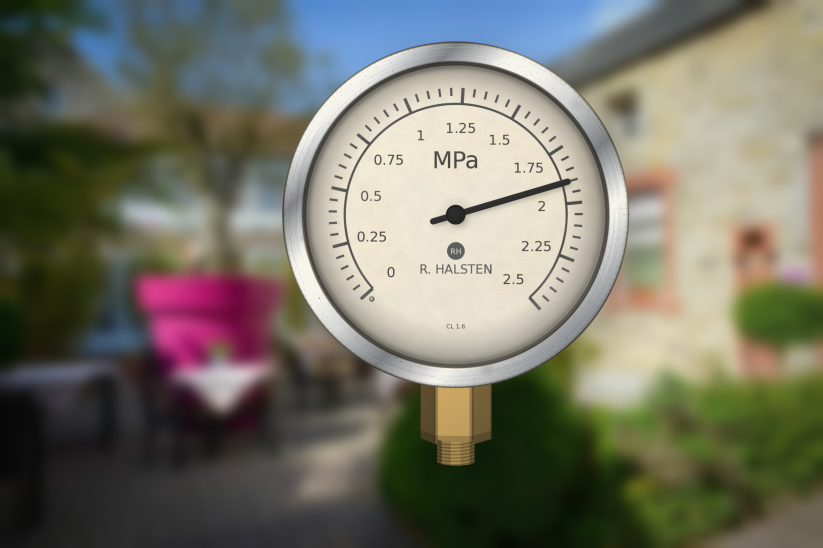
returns 1.9MPa
